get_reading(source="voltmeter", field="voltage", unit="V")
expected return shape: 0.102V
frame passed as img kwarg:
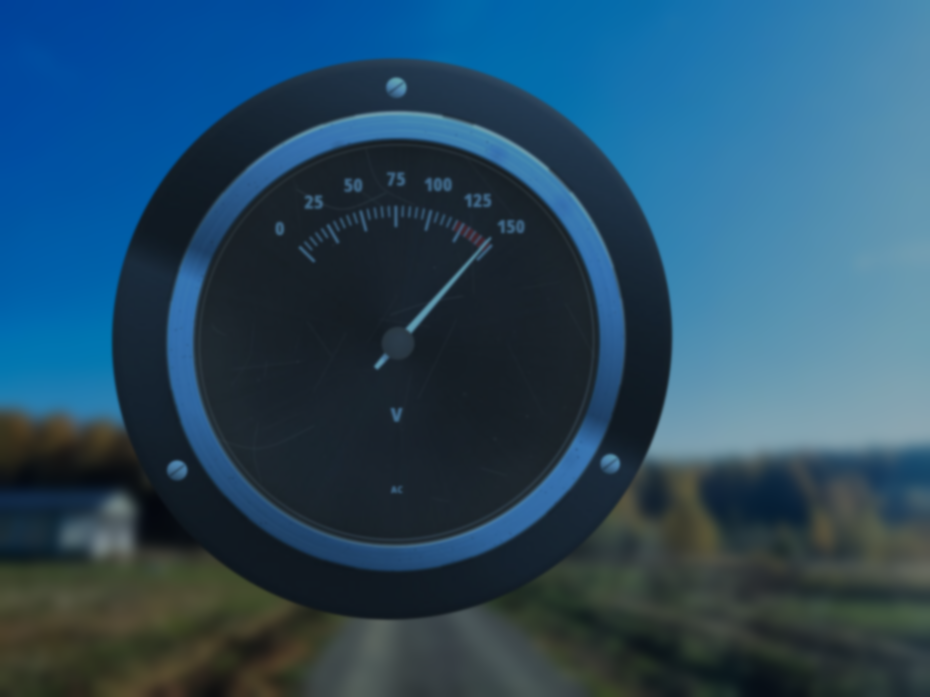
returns 145V
